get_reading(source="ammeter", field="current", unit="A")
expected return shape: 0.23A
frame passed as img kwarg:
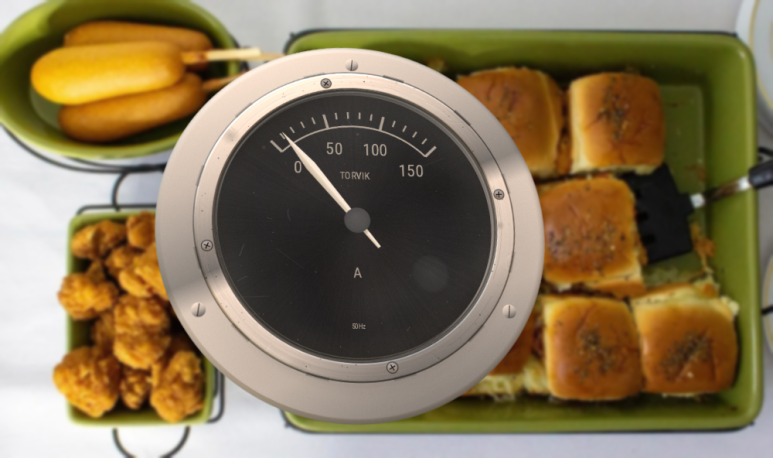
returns 10A
